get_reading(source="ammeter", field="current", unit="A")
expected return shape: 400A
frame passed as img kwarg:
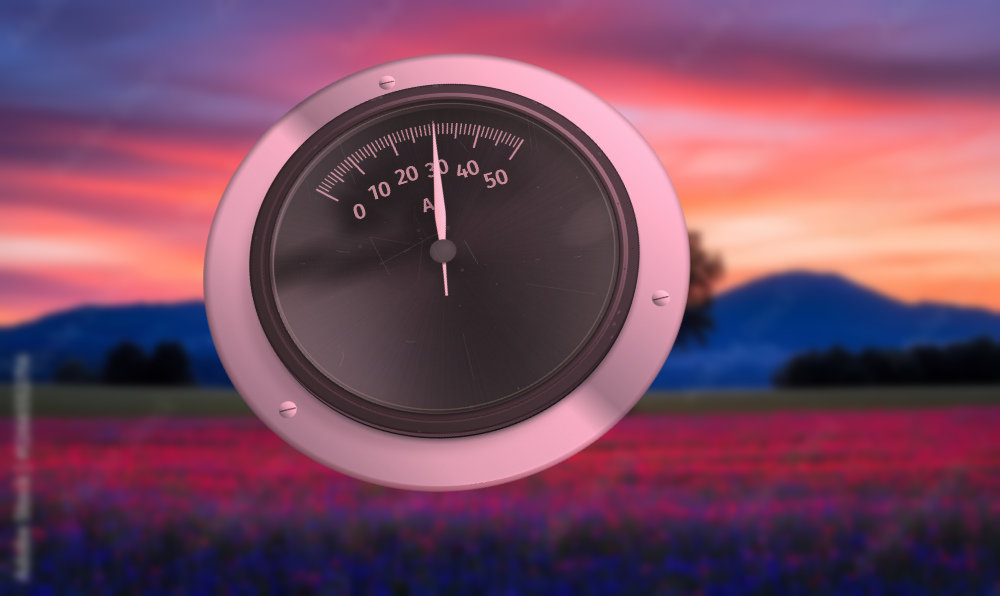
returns 30A
